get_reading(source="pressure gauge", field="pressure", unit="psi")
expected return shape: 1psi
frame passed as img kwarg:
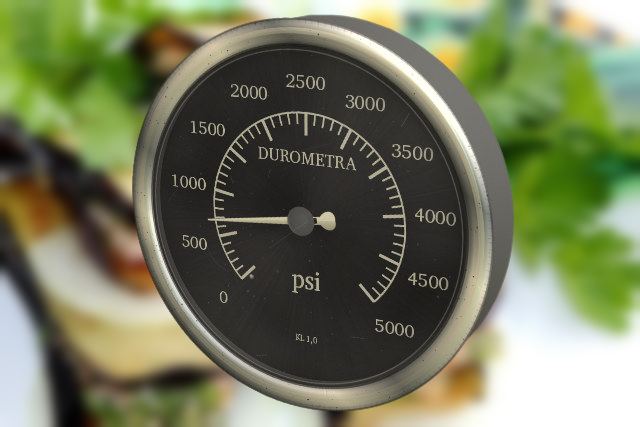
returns 700psi
